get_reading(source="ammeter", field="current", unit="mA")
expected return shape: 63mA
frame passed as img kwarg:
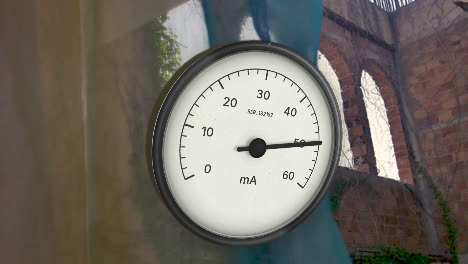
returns 50mA
